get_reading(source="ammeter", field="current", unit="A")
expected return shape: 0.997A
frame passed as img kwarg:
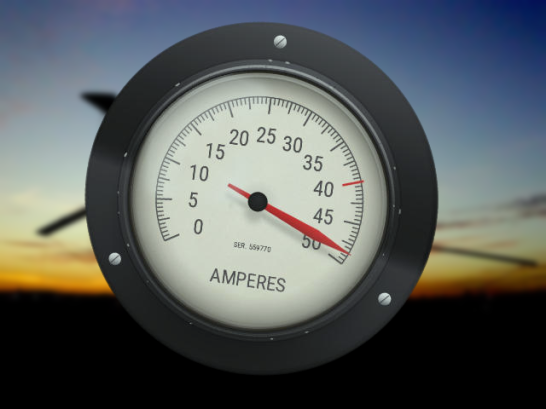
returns 48.5A
